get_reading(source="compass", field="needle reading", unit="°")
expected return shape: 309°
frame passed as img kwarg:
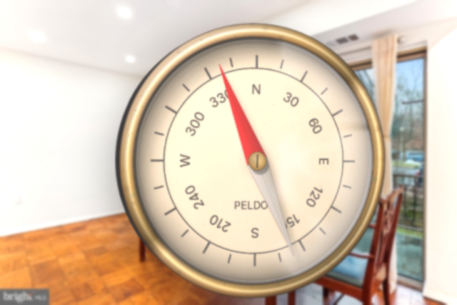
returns 337.5°
